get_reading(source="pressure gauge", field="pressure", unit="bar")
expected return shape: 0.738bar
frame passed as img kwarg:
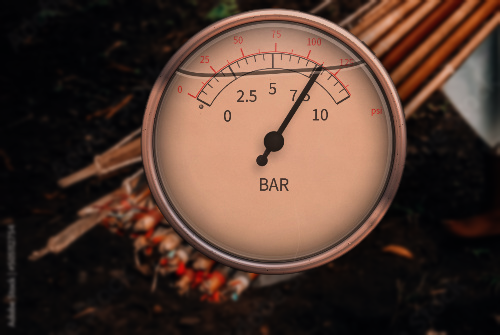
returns 7.75bar
